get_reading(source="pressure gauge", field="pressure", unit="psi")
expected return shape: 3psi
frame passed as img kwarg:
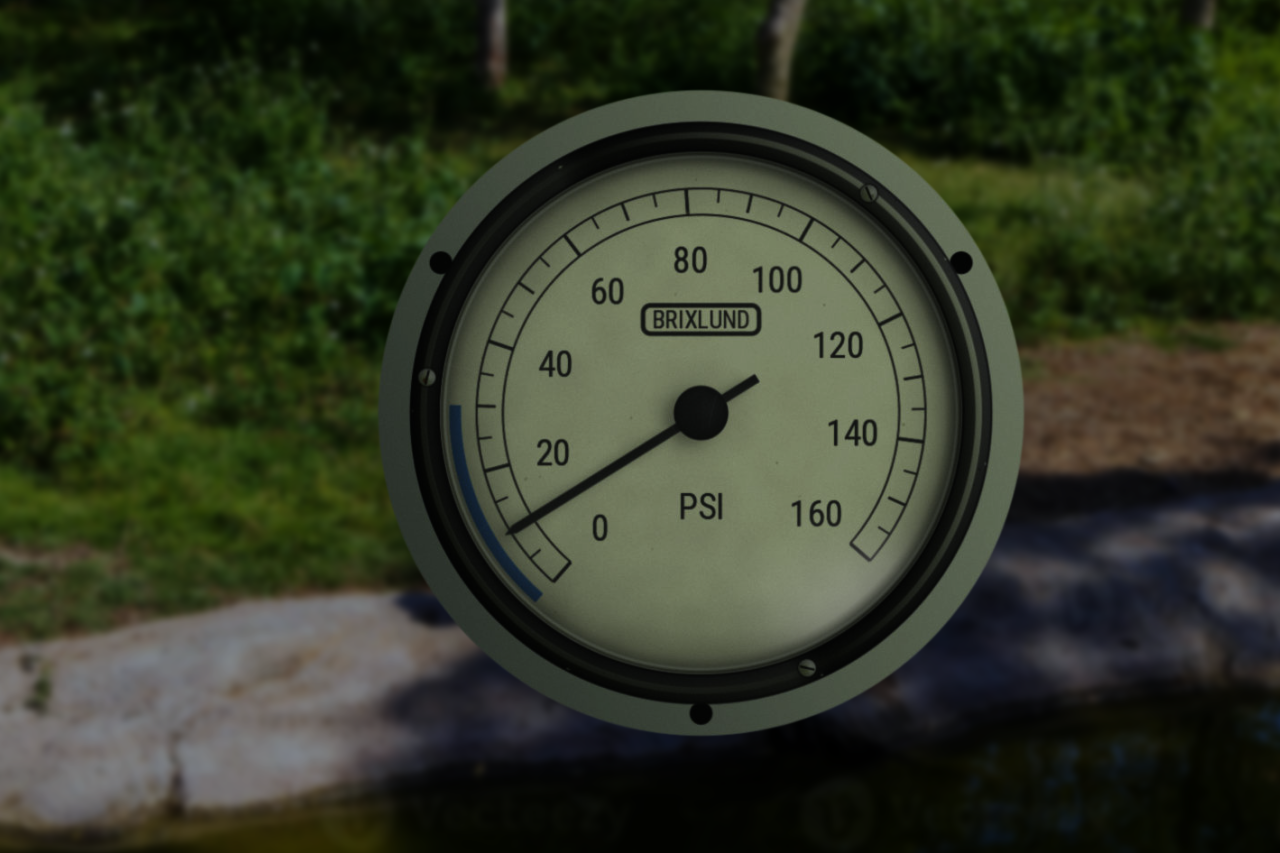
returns 10psi
